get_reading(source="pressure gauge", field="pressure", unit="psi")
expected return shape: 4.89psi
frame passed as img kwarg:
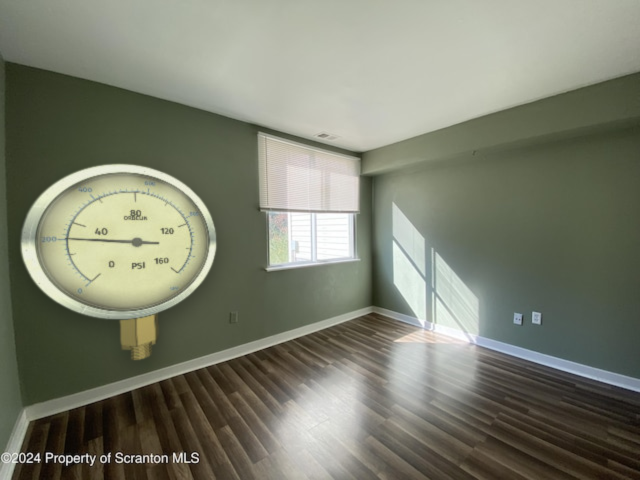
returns 30psi
